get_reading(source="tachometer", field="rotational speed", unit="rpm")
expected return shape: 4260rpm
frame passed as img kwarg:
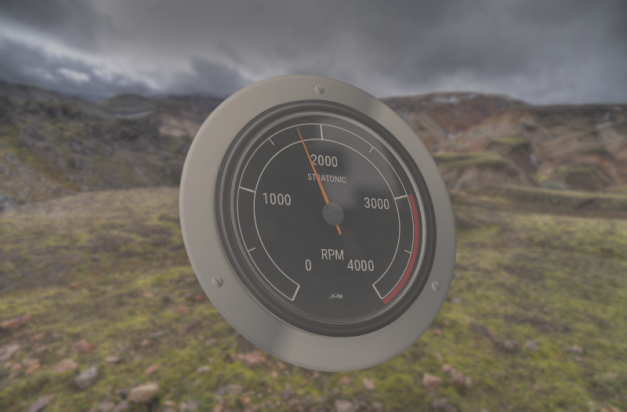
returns 1750rpm
